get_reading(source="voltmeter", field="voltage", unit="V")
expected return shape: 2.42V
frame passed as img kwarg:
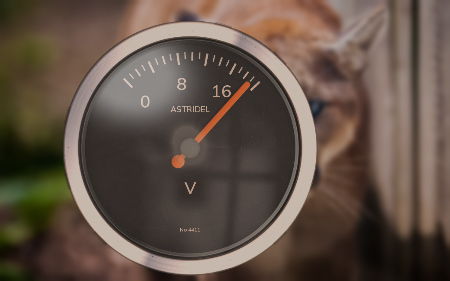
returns 19V
